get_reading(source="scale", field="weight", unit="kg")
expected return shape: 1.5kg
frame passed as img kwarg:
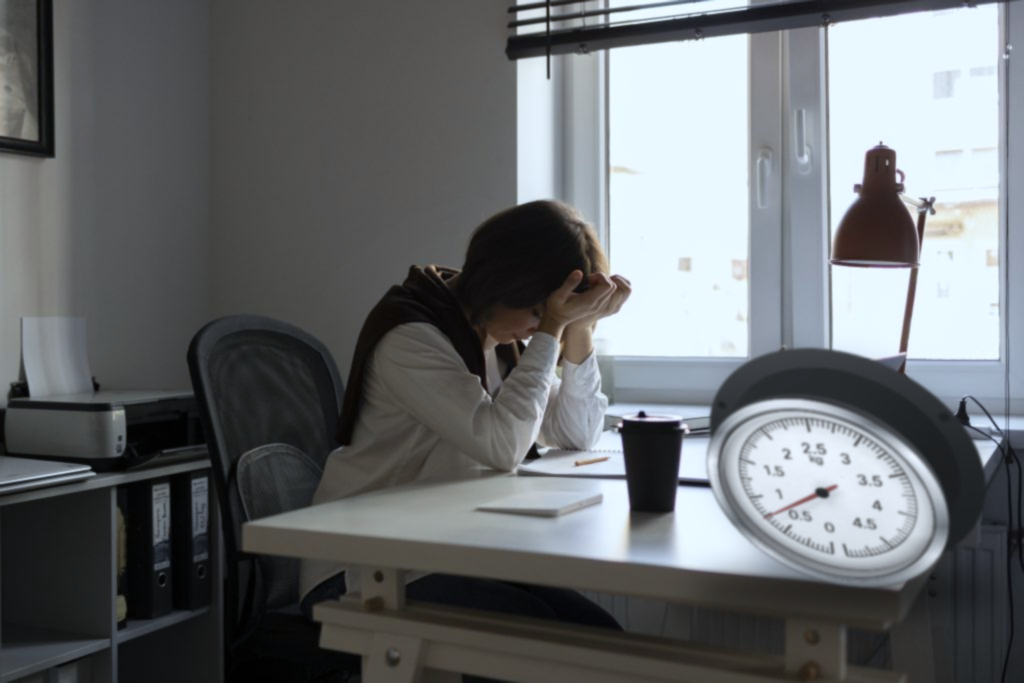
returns 0.75kg
